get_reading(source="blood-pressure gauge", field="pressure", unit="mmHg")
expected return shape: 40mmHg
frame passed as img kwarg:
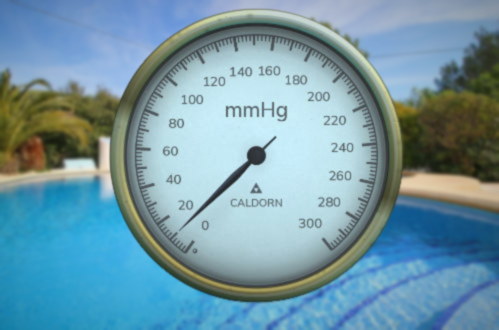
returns 10mmHg
